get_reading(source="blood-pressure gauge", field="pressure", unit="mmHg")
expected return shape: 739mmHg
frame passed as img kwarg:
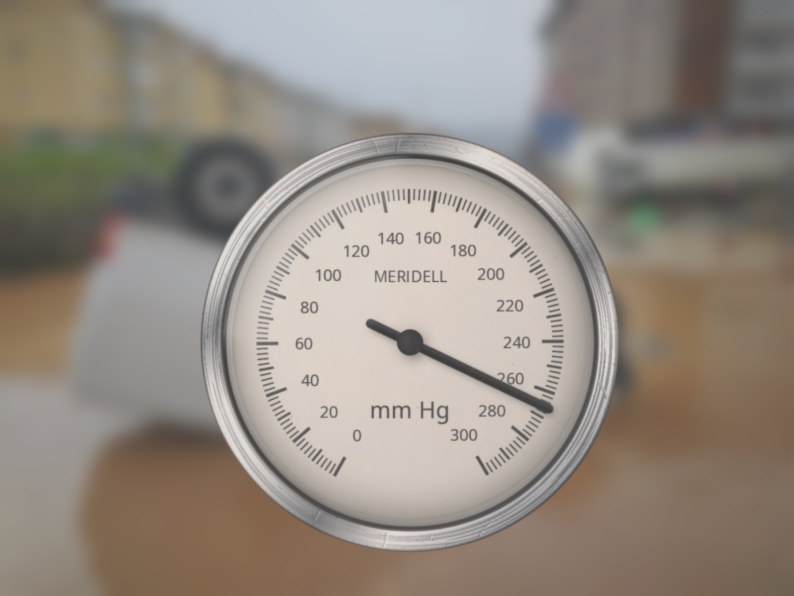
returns 266mmHg
